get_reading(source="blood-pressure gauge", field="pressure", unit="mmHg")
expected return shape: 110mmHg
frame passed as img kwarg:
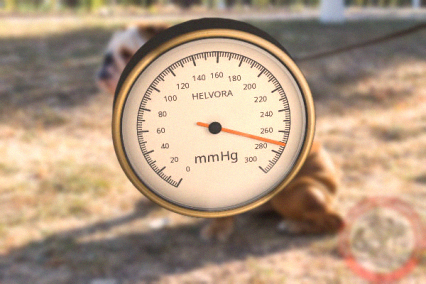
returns 270mmHg
